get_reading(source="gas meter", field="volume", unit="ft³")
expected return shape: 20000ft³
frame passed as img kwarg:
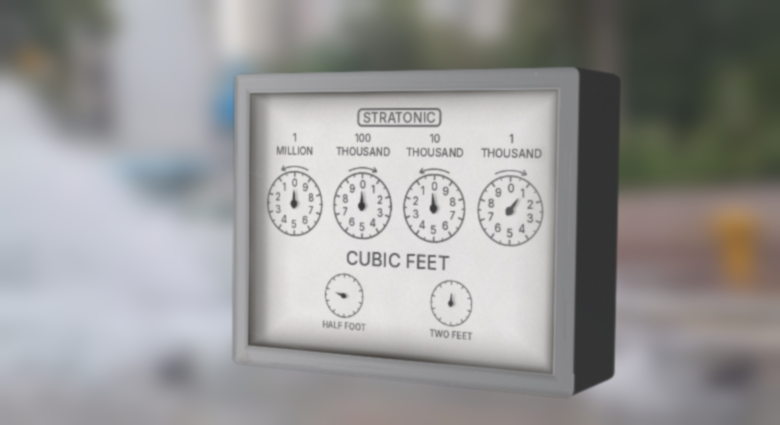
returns 100ft³
